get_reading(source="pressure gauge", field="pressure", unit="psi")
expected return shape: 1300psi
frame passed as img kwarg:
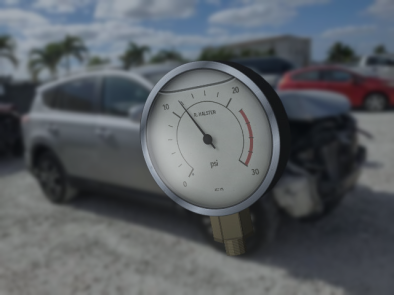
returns 12psi
